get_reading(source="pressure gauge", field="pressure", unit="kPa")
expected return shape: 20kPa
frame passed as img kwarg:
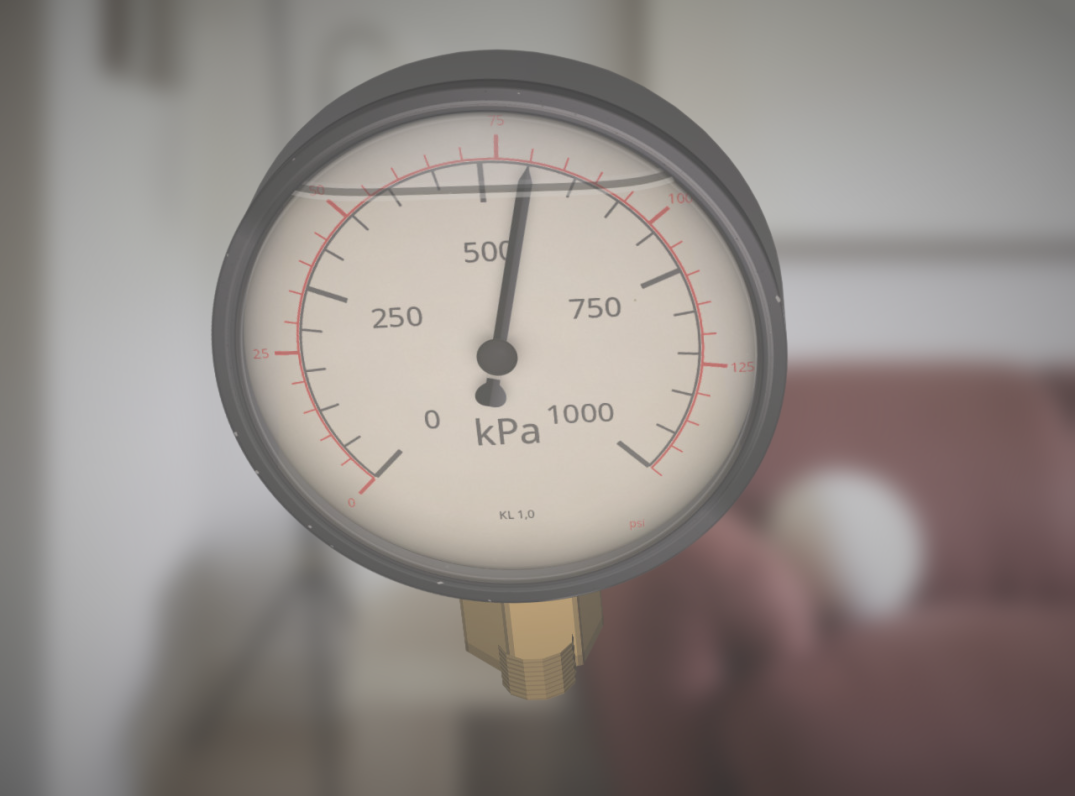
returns 550kPa
